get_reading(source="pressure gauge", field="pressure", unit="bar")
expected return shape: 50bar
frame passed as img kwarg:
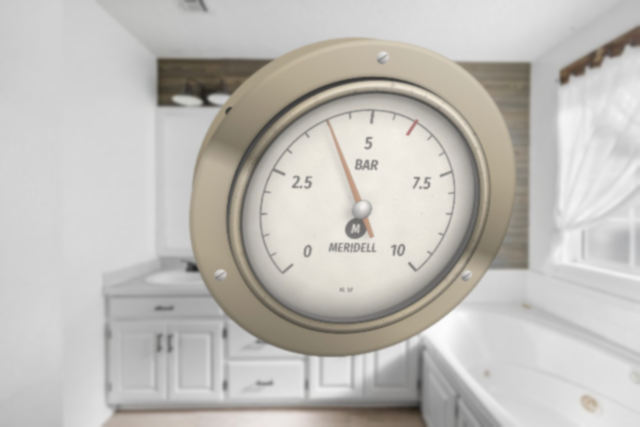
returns 4bar
